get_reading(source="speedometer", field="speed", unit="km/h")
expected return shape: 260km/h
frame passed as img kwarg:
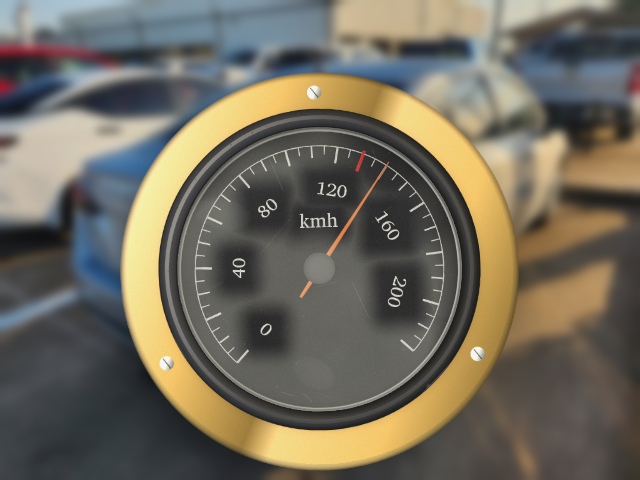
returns 140km/h
